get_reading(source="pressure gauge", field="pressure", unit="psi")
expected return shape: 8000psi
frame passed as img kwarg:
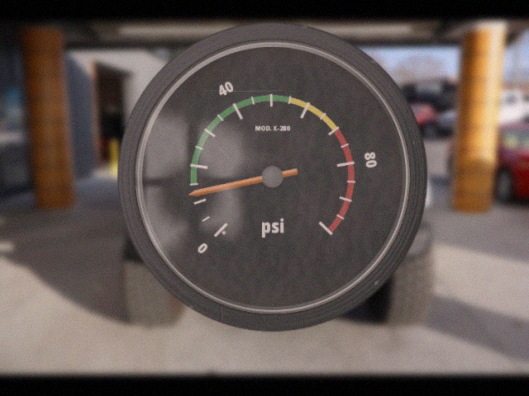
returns 12.5psi
